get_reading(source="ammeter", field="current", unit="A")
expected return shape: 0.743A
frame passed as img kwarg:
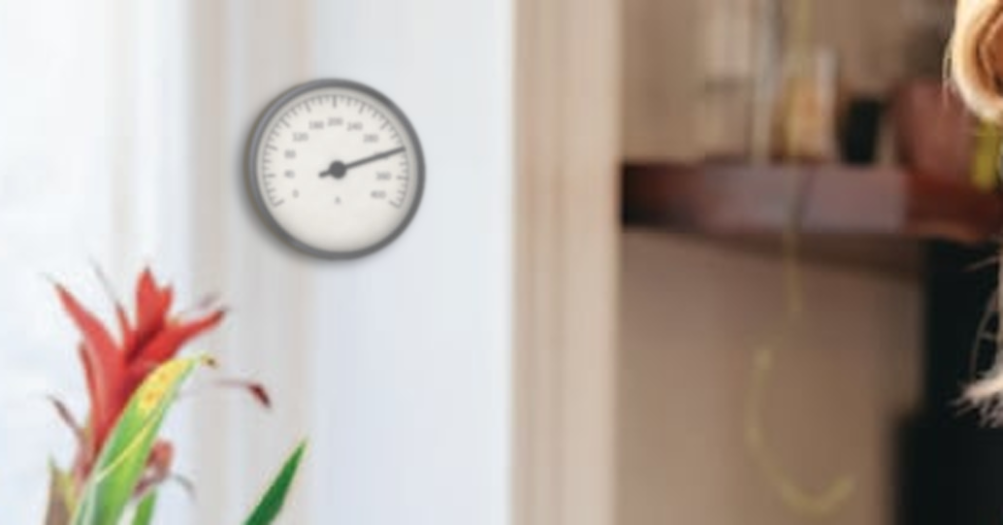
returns 320A
